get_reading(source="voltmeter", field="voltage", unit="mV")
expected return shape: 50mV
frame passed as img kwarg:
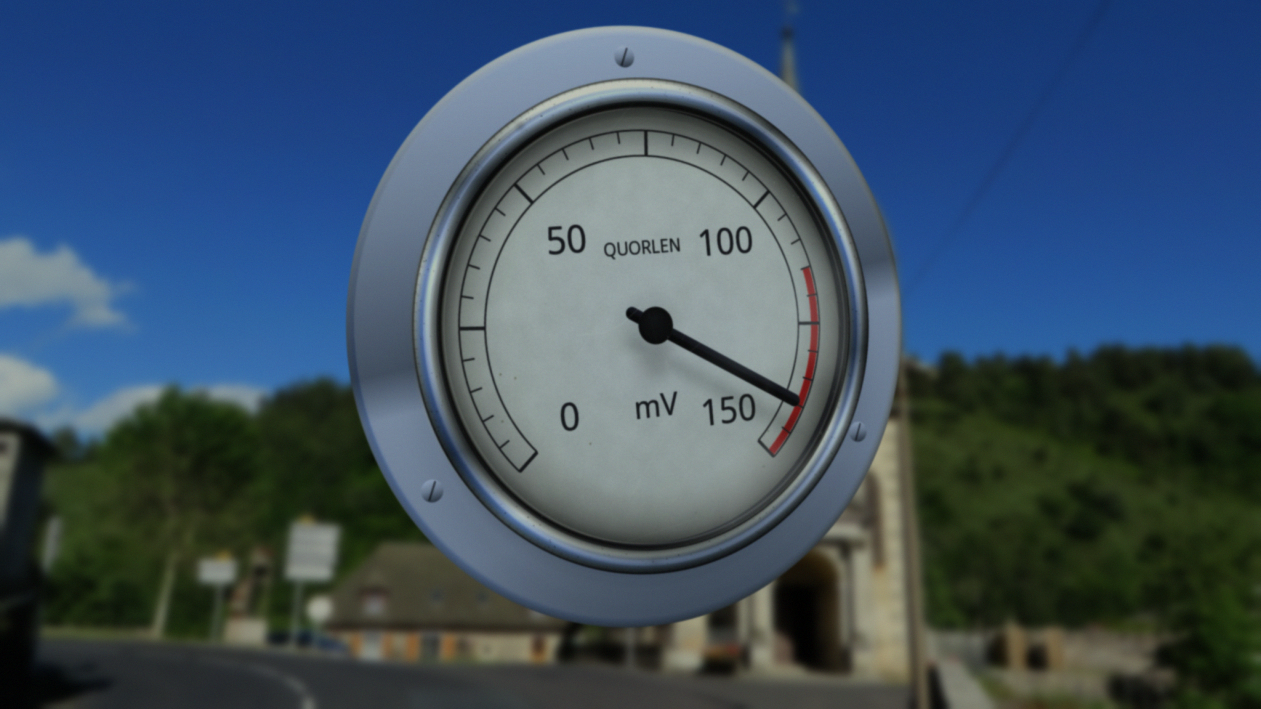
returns 140mV
